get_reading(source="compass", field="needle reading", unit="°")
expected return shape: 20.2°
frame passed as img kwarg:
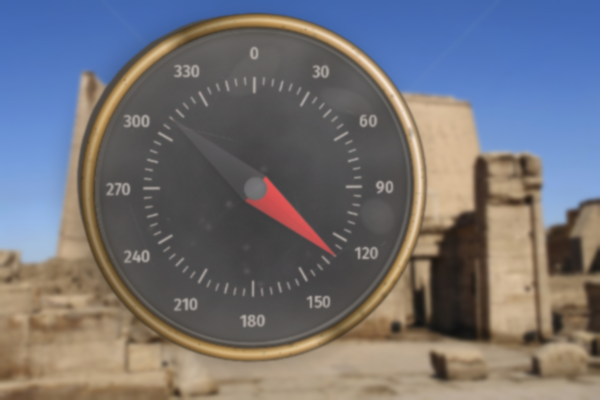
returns 130°
